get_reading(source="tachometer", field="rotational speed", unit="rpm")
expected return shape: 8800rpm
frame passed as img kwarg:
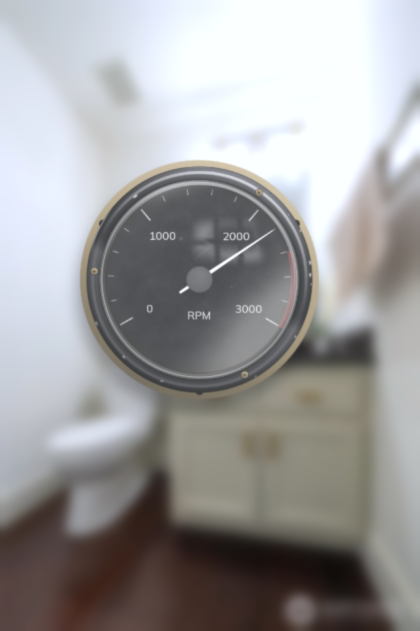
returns 2200rpm
